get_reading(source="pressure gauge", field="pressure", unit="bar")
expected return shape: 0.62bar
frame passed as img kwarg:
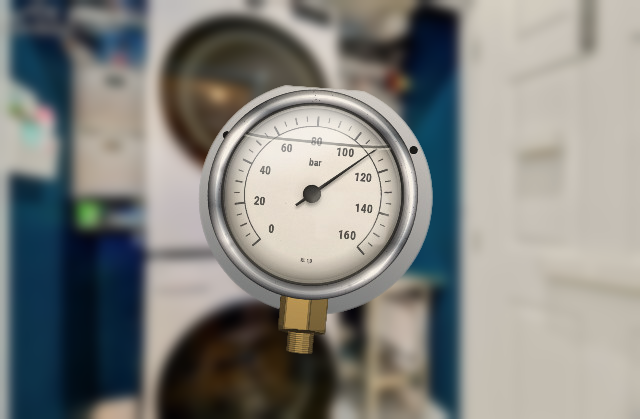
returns 110bar
